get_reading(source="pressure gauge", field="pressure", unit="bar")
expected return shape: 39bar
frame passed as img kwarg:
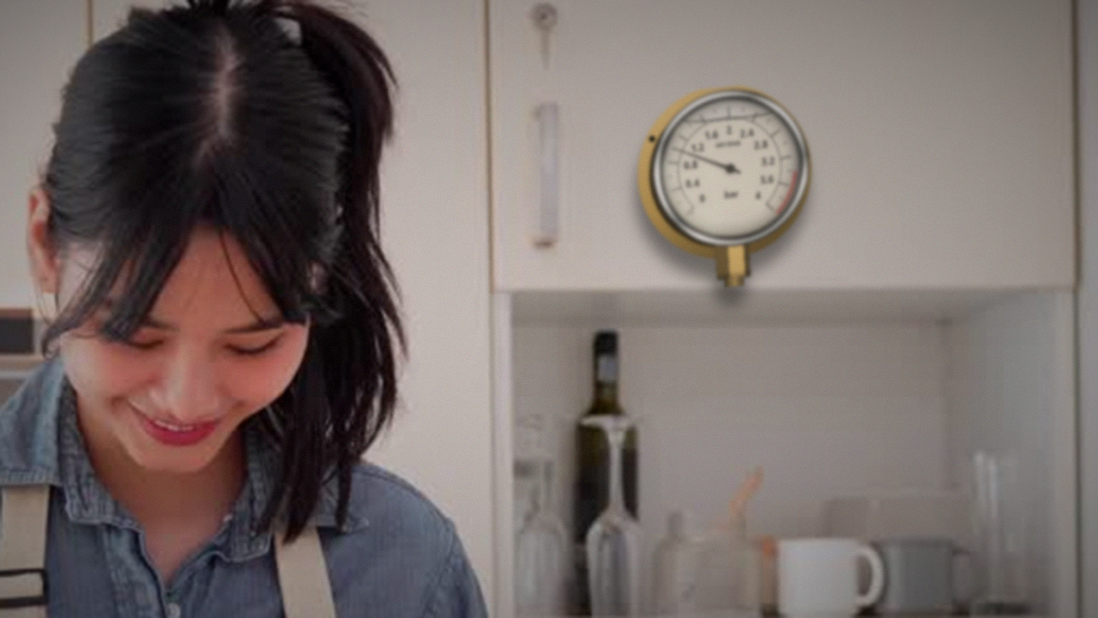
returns 1bar
